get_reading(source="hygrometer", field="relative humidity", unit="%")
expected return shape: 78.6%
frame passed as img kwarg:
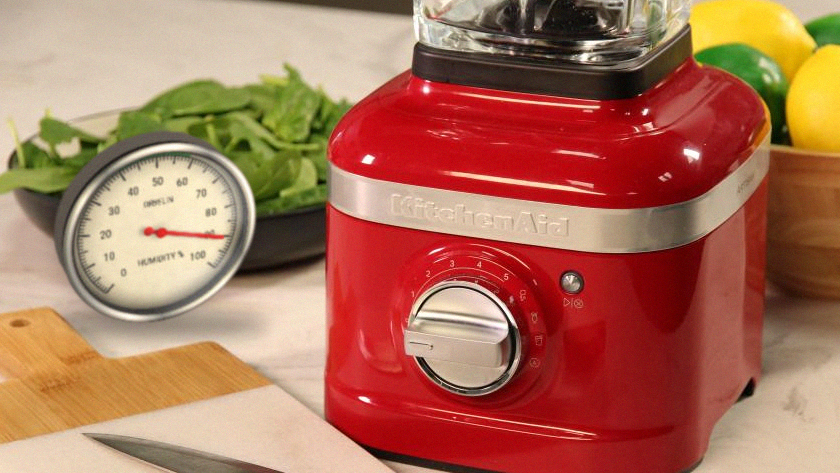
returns 90%
